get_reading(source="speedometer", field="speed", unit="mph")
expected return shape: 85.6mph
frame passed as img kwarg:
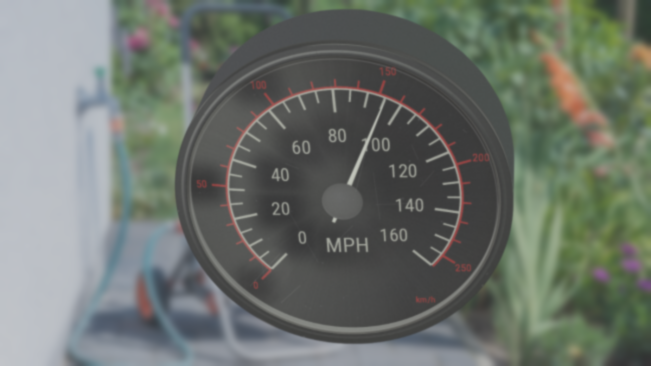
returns 95mph
